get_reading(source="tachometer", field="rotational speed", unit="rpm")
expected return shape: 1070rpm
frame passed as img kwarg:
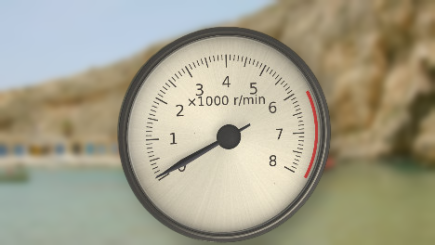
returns 100rpm
